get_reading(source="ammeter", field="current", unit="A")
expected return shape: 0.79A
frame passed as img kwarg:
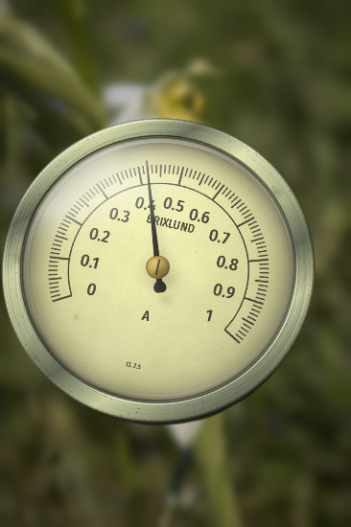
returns 0.42A
